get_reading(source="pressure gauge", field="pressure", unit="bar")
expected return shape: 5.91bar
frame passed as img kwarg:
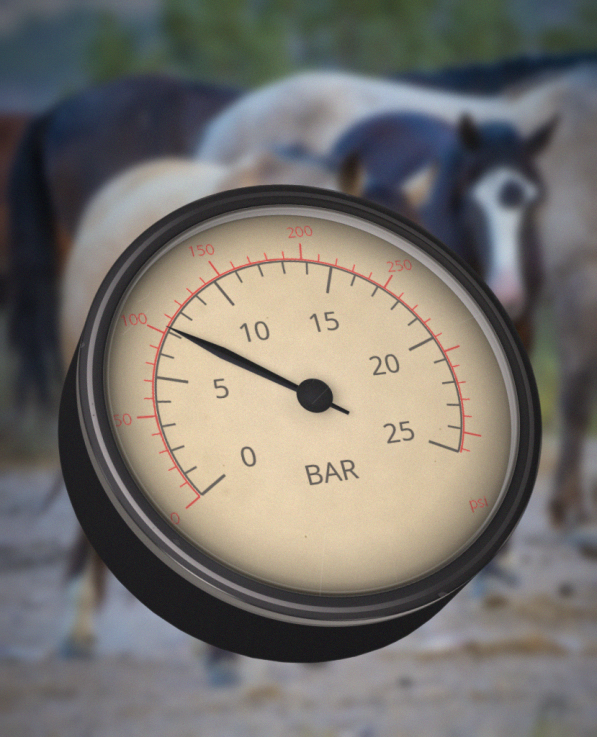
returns 7bar
